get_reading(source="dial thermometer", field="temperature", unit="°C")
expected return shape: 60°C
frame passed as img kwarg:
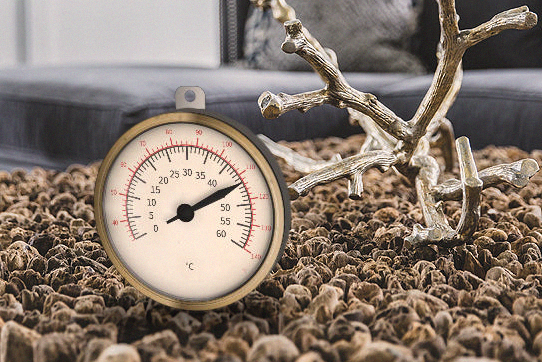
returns 45°C
